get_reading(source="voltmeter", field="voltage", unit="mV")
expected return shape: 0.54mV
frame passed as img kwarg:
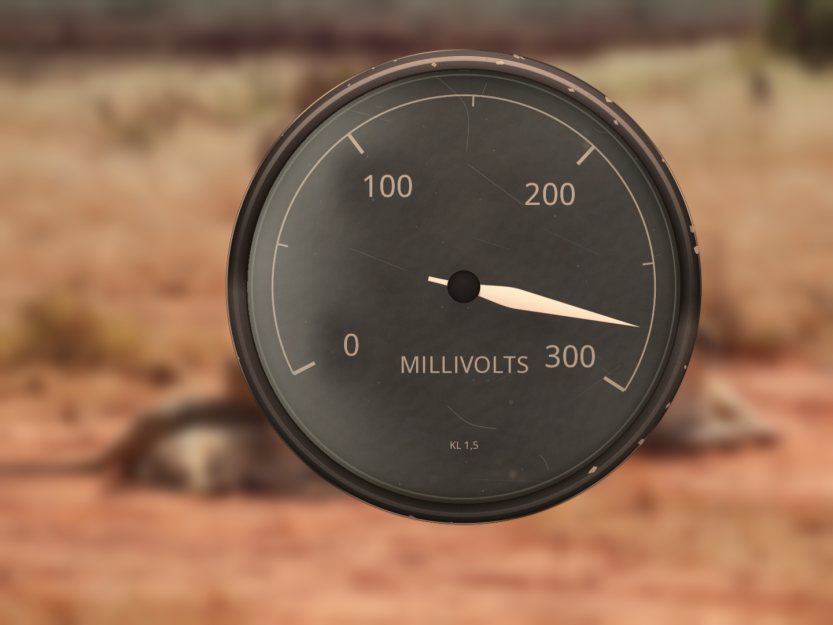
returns 275mV
